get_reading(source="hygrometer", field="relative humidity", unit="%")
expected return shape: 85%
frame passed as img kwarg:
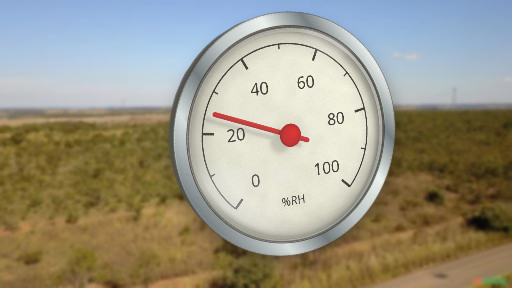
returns 25%
